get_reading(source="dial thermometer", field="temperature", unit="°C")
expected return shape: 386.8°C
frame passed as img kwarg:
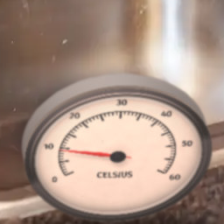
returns 10°C
